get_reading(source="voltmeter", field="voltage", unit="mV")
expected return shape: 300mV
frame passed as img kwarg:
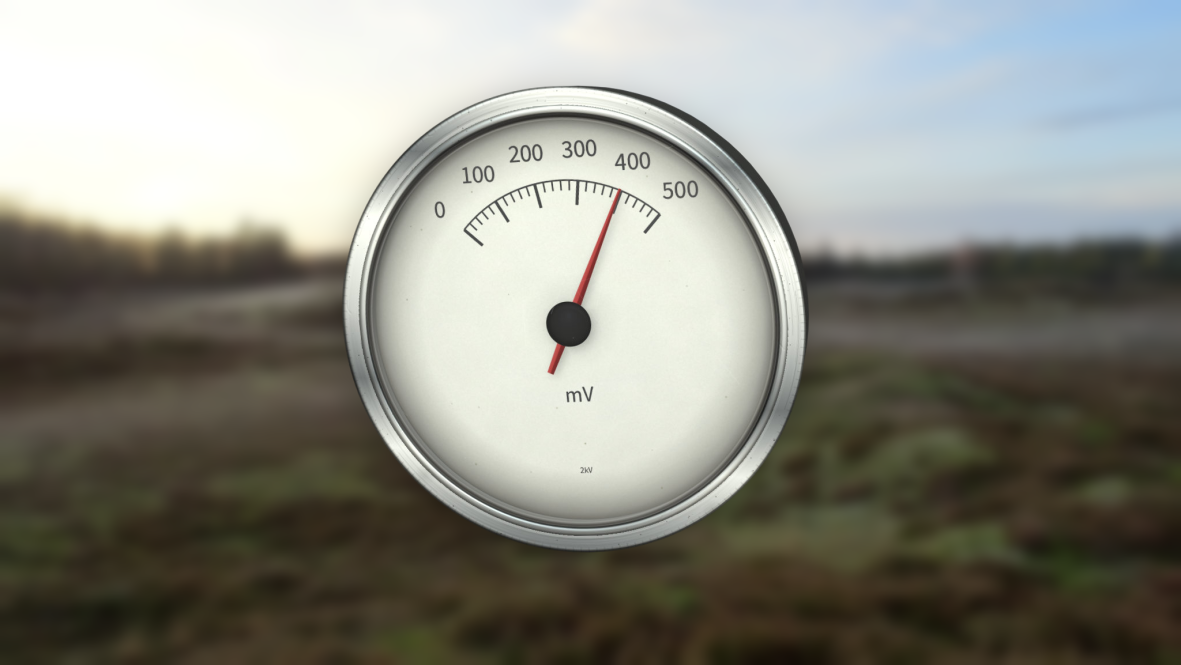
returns 400mV
